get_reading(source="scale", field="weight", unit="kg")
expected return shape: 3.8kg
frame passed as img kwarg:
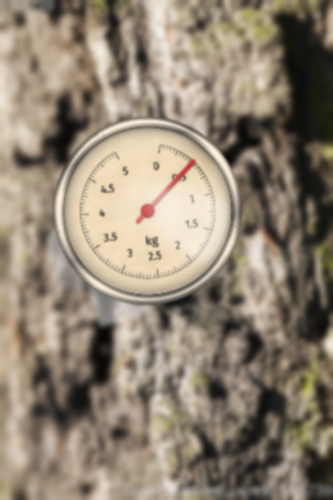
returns 0.5kg
